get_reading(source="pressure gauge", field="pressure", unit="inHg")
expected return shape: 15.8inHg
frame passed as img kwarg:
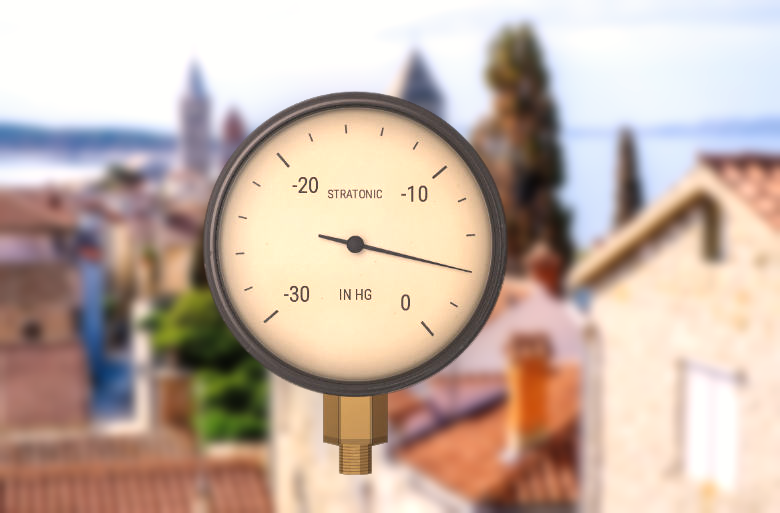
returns -4inHg
